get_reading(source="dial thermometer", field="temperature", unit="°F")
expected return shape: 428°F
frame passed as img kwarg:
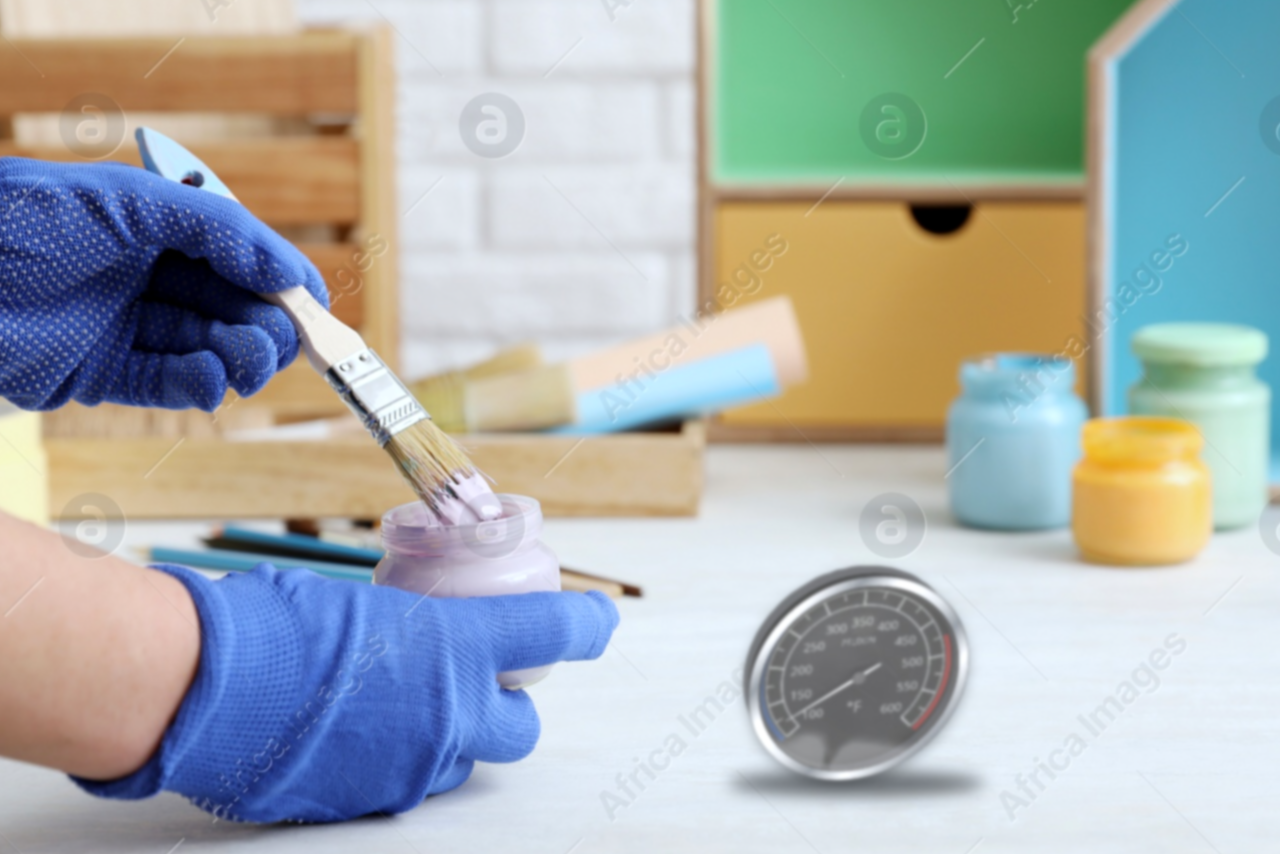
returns 125°F
